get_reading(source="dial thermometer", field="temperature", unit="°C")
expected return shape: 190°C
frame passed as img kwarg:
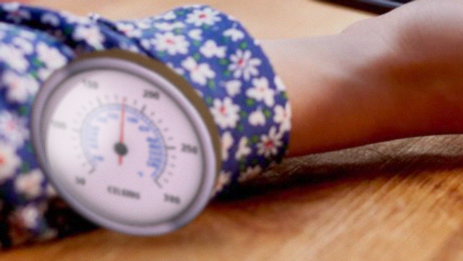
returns 180°C
